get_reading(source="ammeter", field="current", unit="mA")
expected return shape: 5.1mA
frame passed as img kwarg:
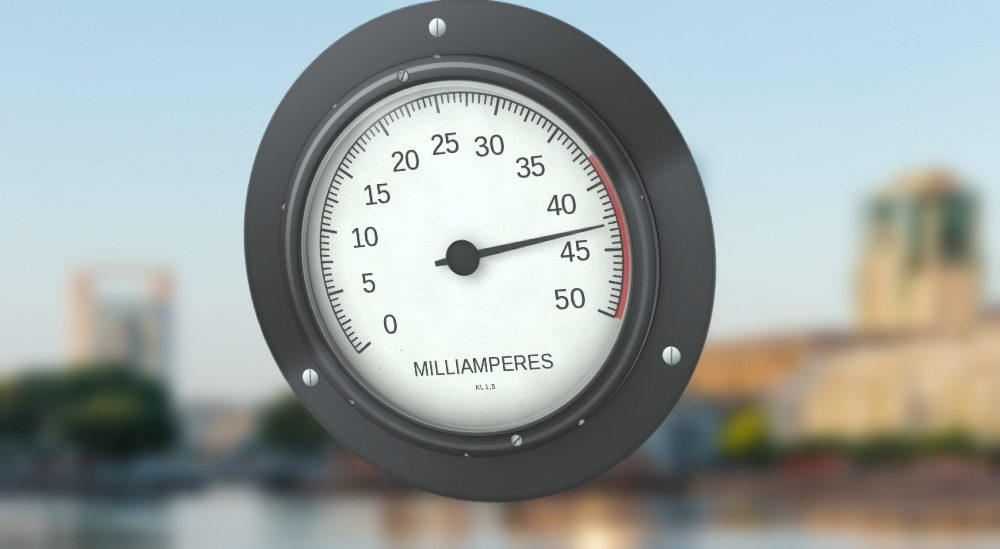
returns 43mA
